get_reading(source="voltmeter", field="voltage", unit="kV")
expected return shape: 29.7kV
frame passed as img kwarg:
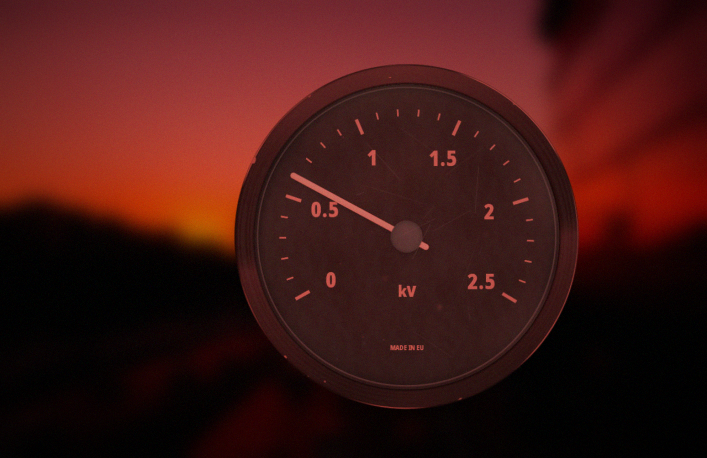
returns 0.6kV
